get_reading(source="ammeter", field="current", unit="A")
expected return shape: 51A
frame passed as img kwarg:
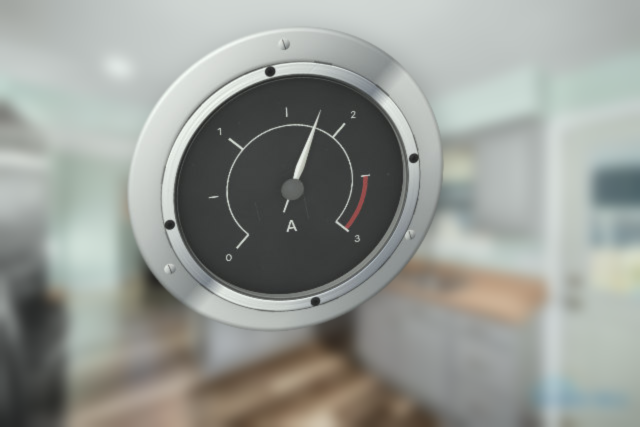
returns 1.75A
